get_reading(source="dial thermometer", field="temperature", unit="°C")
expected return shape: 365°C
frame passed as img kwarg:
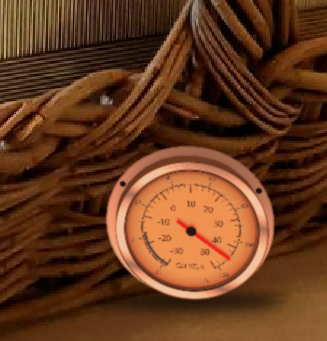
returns 44°C
